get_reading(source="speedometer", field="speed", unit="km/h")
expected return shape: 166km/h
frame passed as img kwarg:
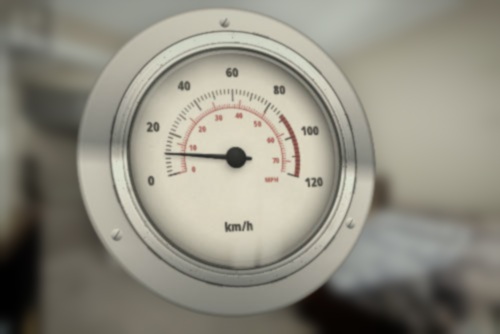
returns 10km/h
